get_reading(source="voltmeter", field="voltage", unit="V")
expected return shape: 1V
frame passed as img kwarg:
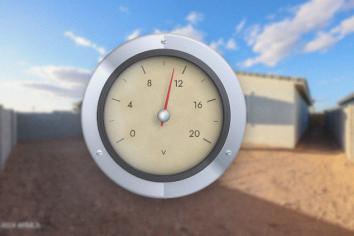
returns 11V
